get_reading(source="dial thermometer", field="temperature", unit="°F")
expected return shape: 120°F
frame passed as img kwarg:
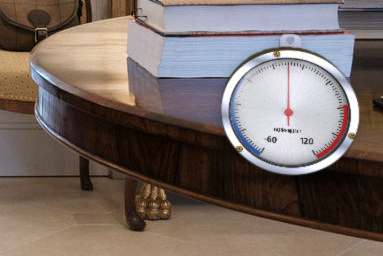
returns 30°F
